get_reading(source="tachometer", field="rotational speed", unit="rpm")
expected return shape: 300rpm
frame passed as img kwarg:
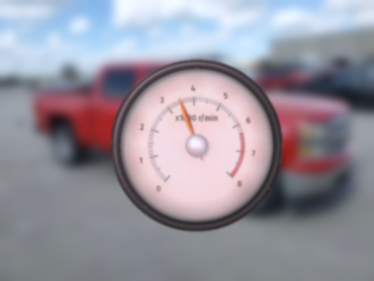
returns 3500rpm
